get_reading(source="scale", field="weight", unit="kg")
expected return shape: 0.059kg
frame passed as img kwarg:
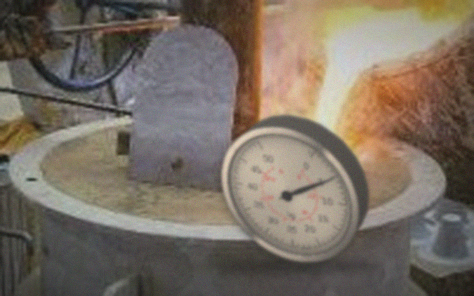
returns 5kg
